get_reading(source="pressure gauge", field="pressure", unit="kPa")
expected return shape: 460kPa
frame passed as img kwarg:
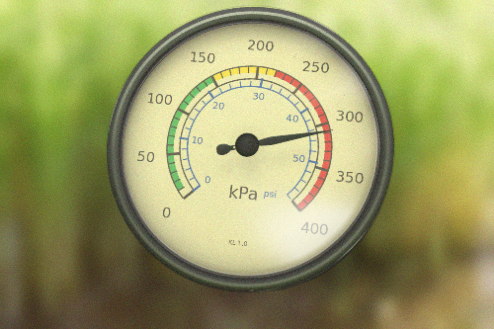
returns 310kPa
